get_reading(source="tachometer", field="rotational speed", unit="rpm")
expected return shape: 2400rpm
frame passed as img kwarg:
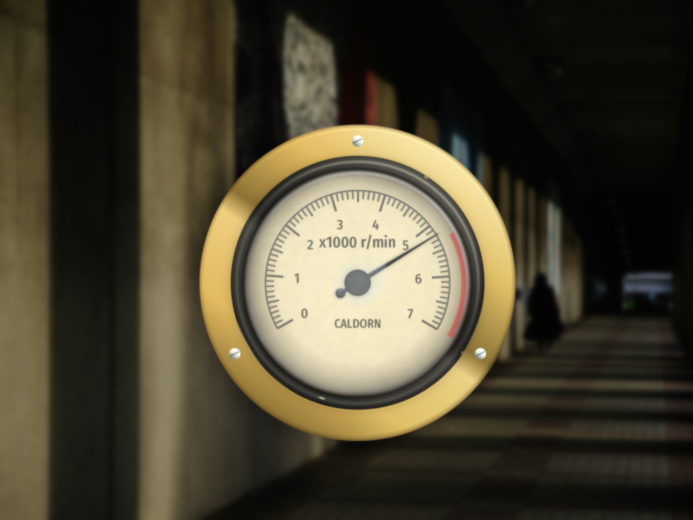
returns 5200rpm
